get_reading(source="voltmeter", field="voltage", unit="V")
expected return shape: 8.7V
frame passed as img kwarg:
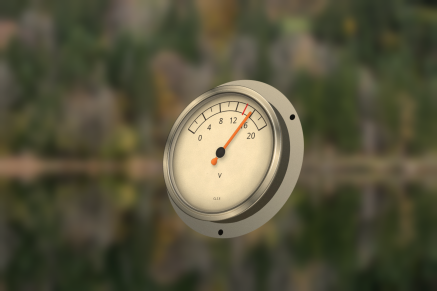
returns 16V
